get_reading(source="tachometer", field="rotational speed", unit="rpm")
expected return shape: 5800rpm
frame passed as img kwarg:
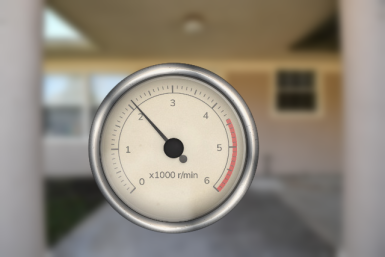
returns 2100rpm
